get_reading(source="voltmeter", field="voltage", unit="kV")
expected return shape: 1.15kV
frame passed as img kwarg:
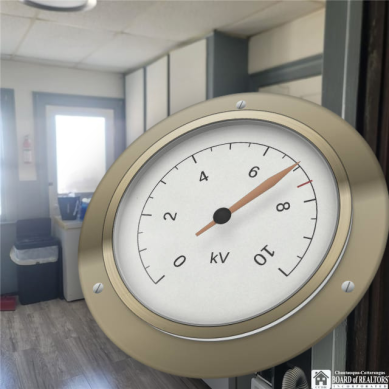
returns 7kV
